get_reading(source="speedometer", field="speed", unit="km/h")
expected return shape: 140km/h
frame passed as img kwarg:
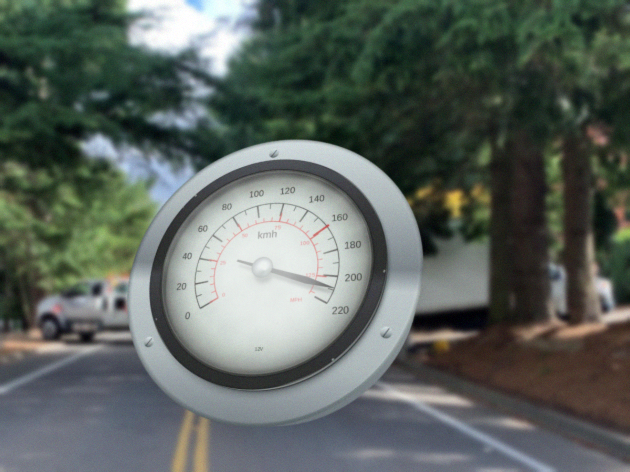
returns 210km/h
